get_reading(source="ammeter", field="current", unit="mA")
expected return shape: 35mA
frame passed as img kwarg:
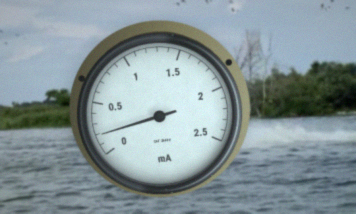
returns 0.2mA
